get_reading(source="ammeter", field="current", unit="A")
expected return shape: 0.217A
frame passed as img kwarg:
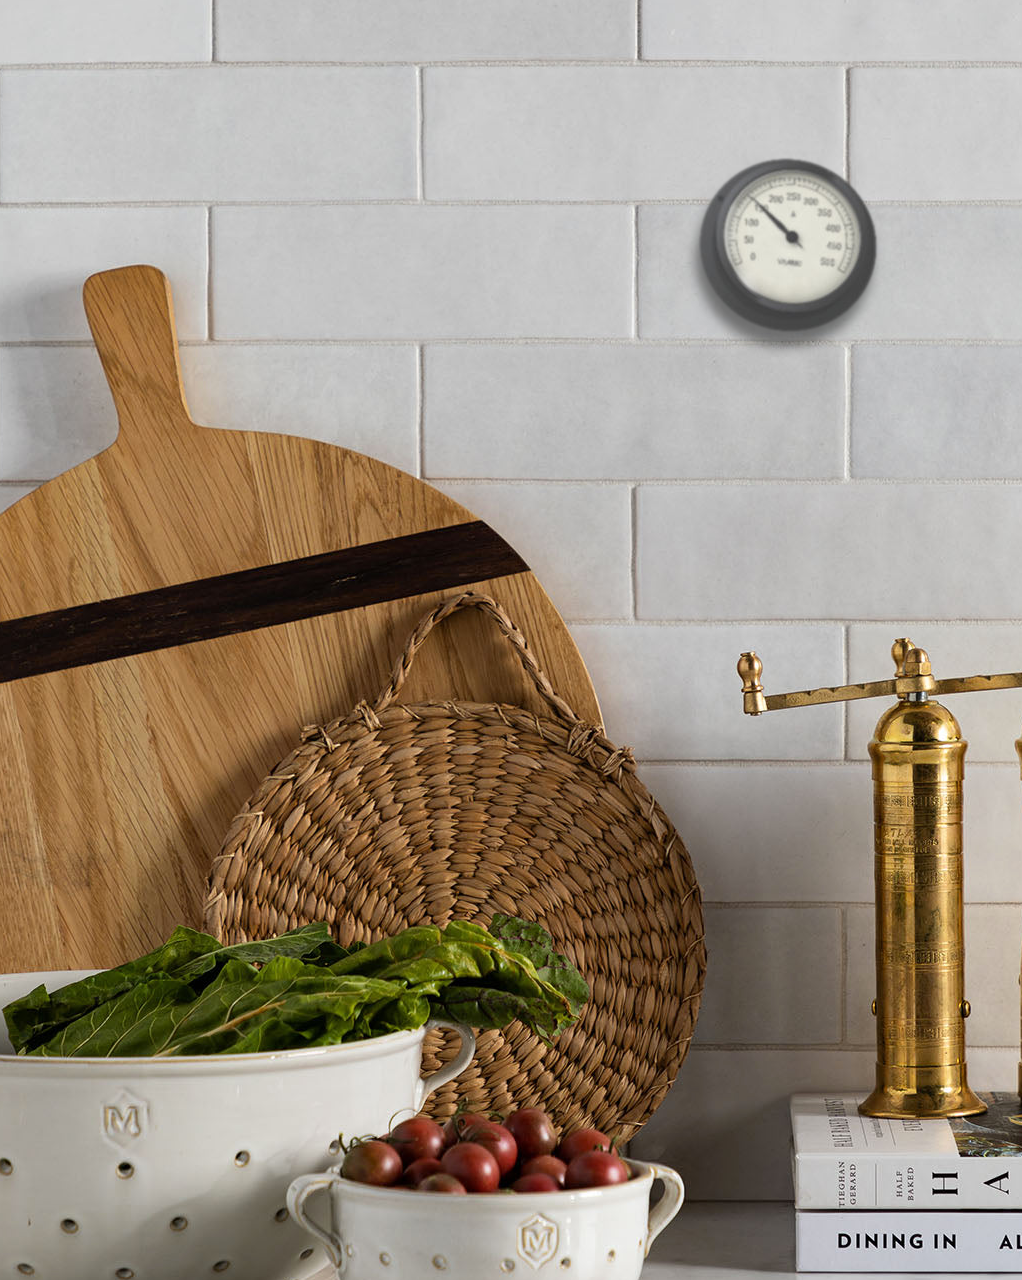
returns 150A
